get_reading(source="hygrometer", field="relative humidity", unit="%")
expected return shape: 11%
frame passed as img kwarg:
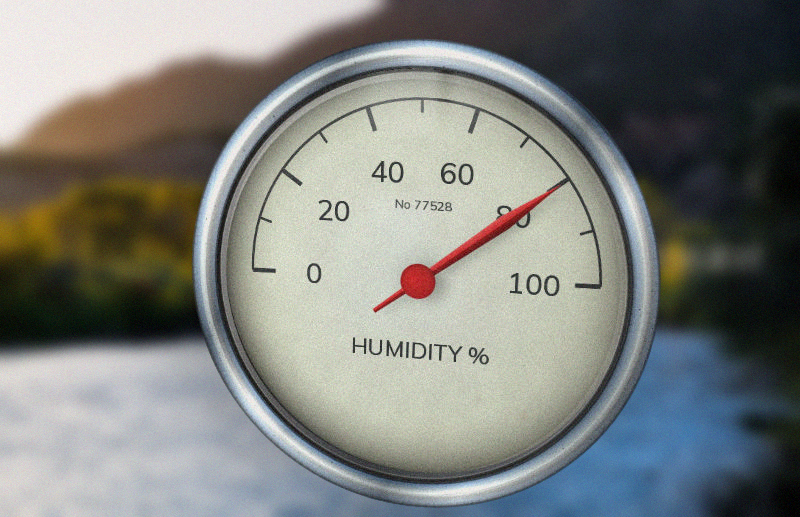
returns 80%
